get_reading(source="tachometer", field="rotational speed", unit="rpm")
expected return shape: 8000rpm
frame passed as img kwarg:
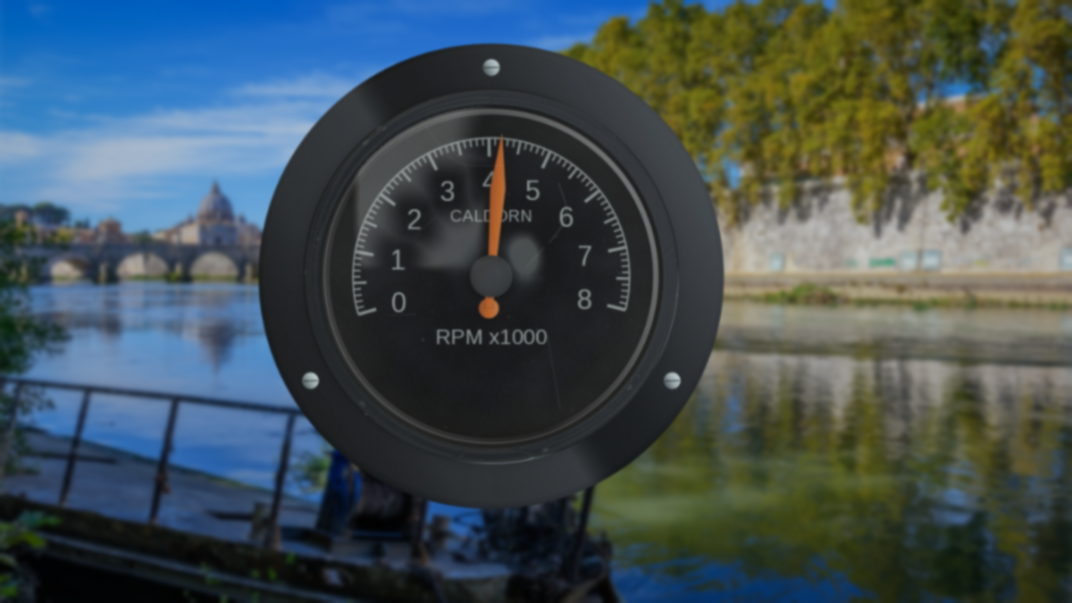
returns 4200rpm
